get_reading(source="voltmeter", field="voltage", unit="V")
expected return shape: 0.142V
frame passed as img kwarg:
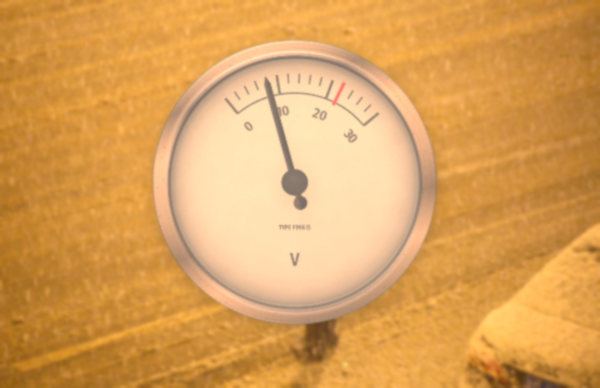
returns 8V
